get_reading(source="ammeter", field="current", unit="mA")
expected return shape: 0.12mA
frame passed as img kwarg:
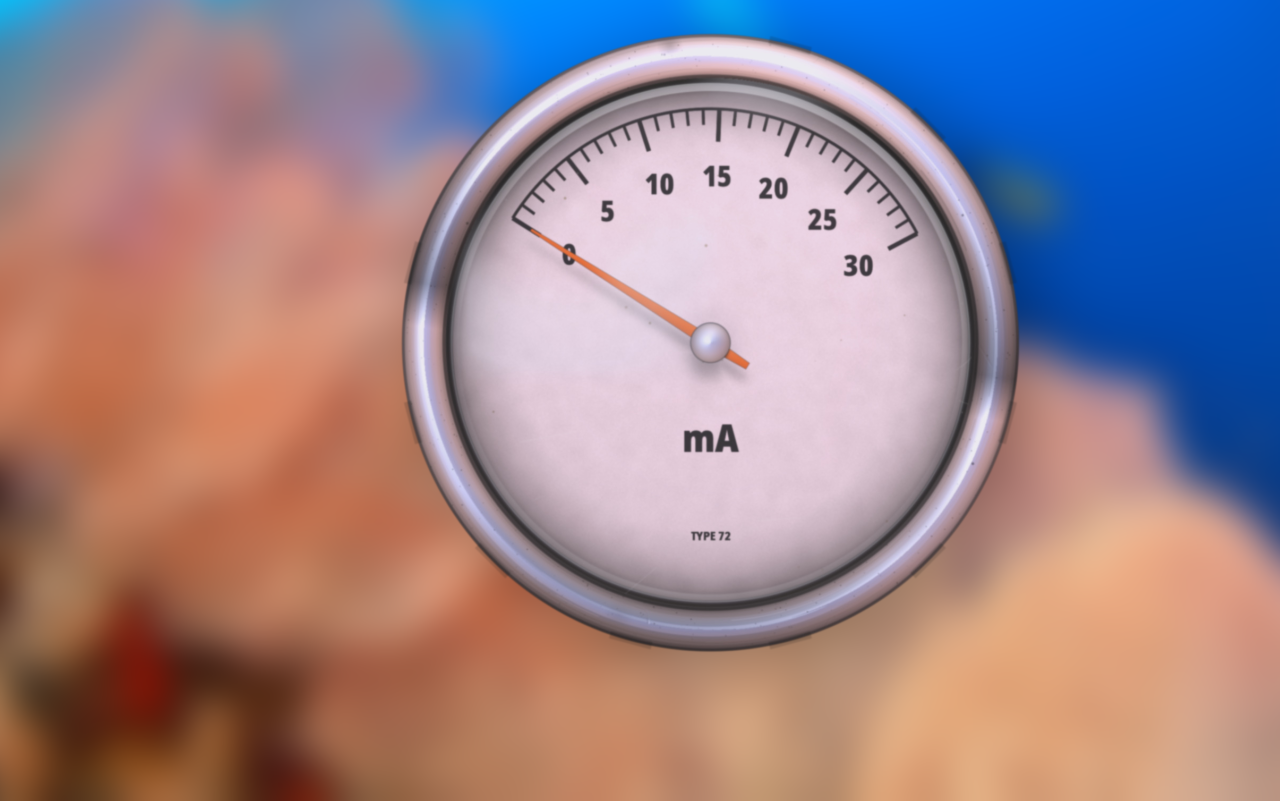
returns 0mA
